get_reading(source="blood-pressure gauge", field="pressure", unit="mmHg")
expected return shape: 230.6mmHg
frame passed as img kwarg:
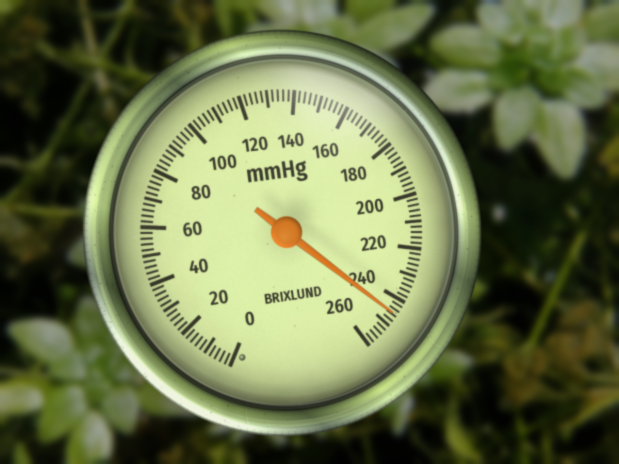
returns 246mmHg
